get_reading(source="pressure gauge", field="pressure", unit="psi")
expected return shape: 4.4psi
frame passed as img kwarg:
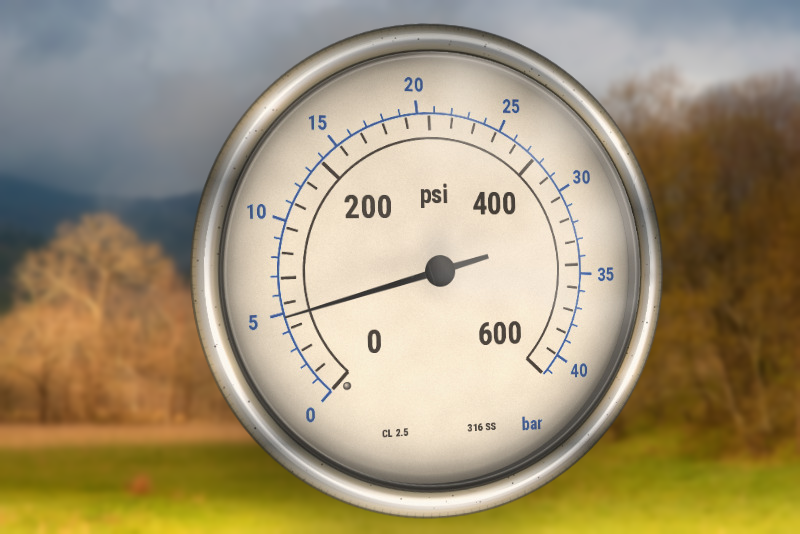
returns 70psi
